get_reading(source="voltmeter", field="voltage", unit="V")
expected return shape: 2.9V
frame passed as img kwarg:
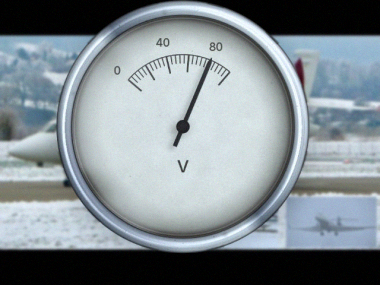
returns 80V
